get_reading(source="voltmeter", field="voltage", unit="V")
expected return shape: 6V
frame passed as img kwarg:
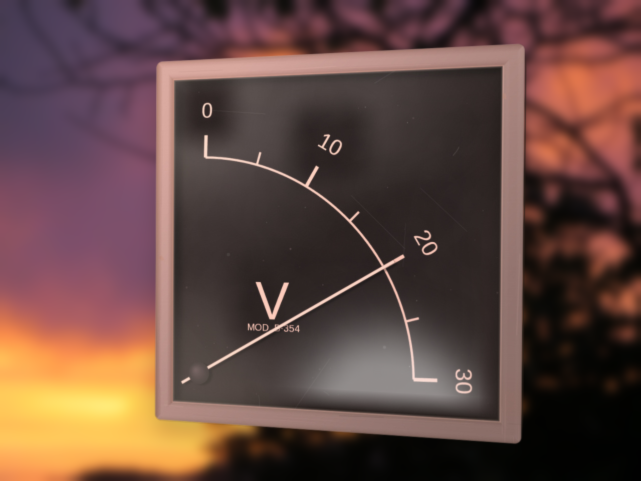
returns 20V
